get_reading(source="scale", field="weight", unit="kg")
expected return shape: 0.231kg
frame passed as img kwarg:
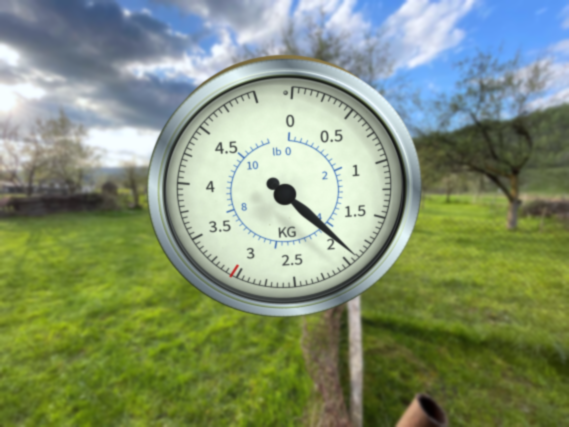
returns 1.9kg
